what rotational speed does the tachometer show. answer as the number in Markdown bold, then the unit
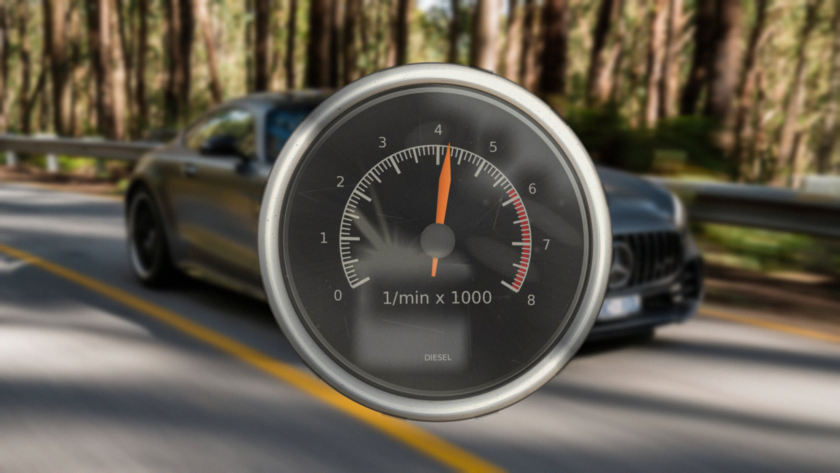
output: **4200** rpm
